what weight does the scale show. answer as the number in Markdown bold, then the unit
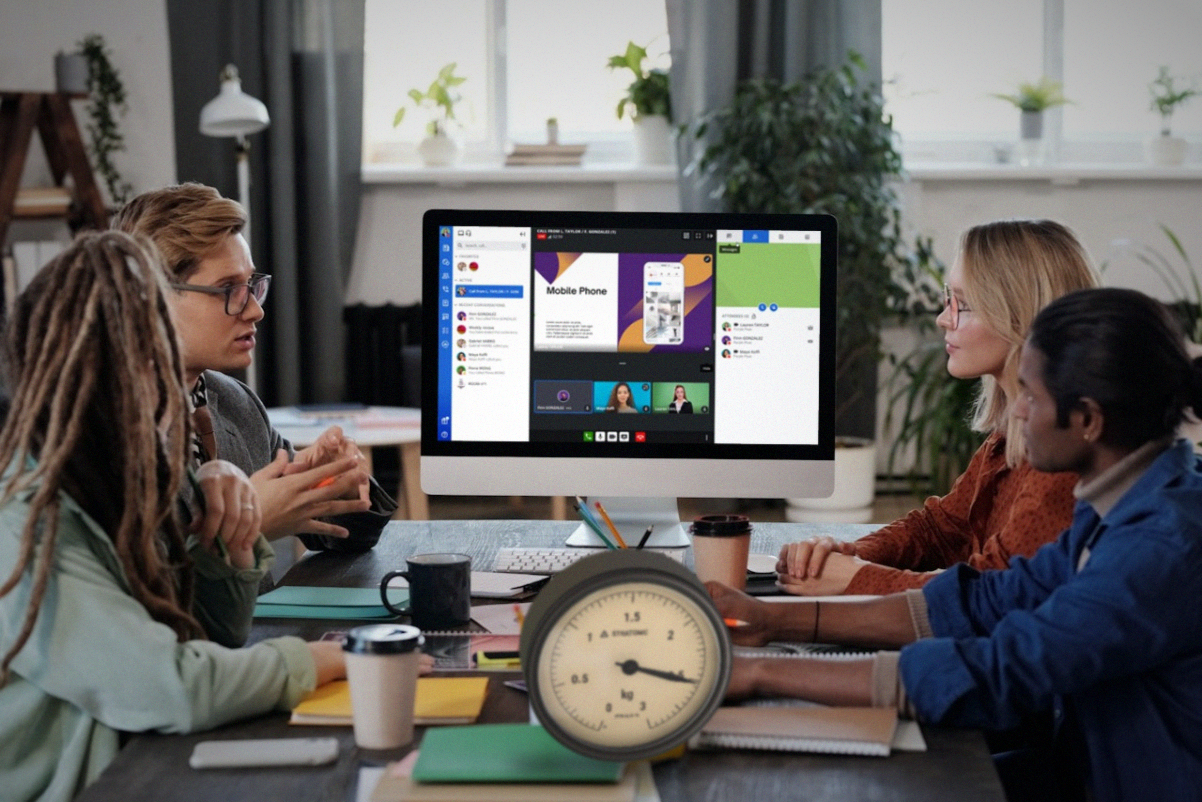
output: **2.5** kg
